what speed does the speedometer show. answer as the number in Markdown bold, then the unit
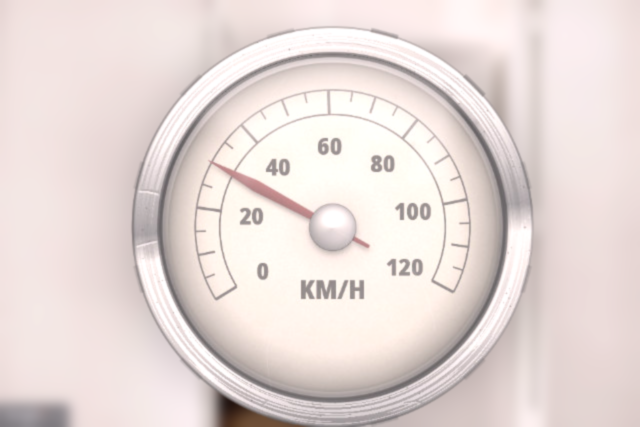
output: **30** km/h
